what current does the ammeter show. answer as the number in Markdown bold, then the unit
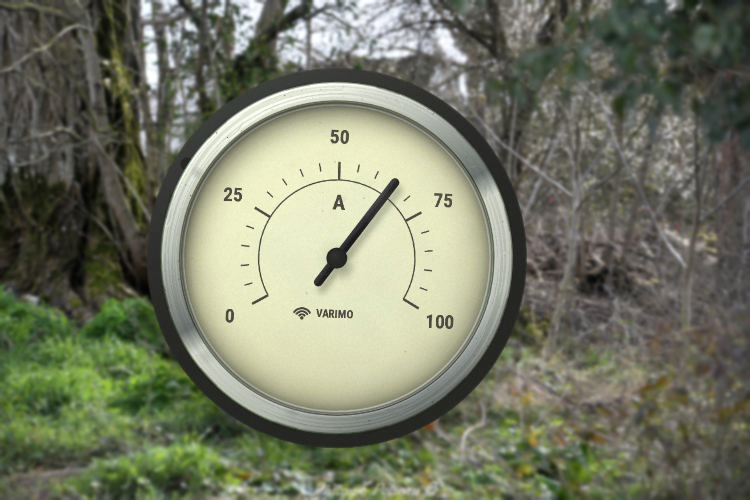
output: **65** A
